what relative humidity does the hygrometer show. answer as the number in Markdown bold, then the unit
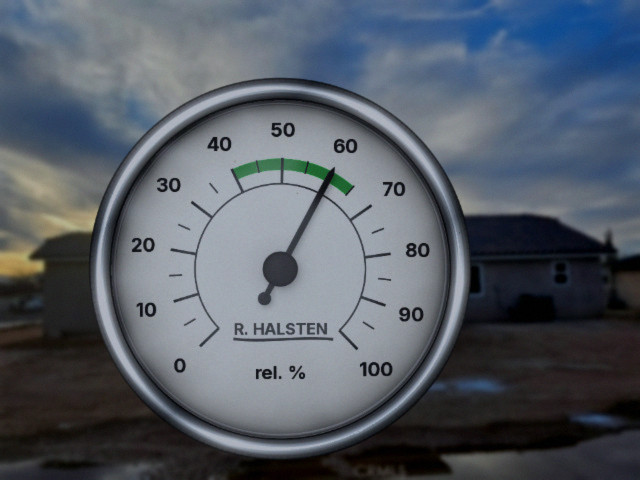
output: **60** %
